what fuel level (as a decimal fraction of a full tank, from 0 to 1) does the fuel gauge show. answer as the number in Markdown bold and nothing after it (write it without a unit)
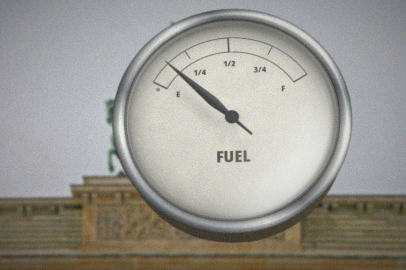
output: **0.125**
